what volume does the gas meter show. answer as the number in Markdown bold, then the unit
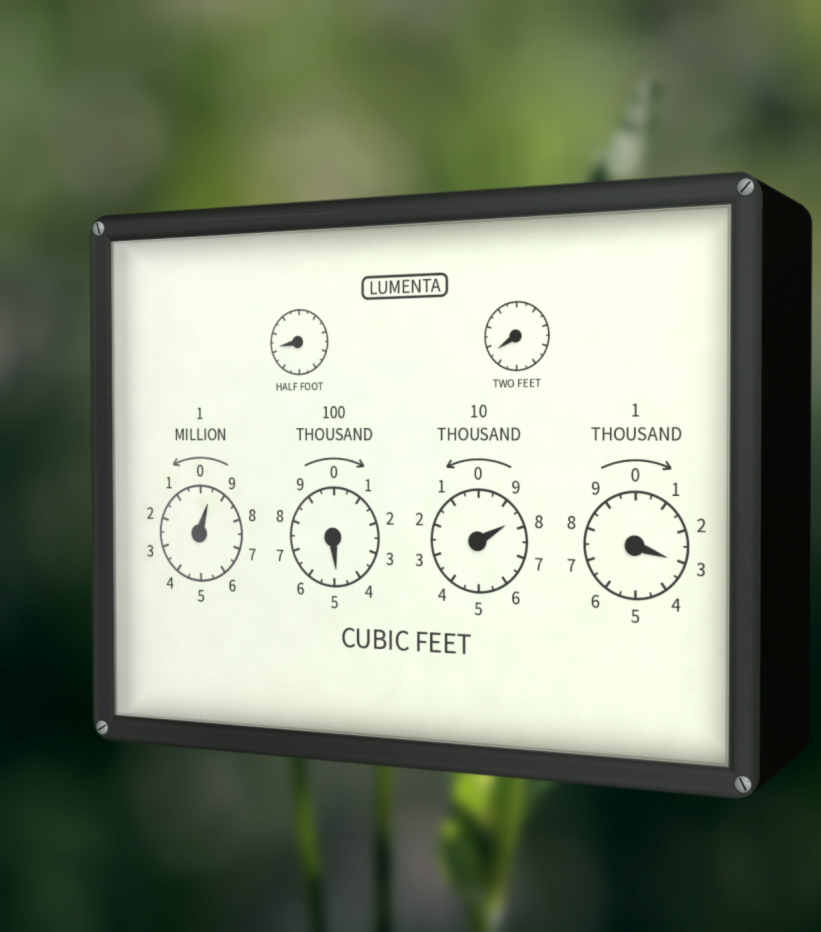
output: **948300** ft³
